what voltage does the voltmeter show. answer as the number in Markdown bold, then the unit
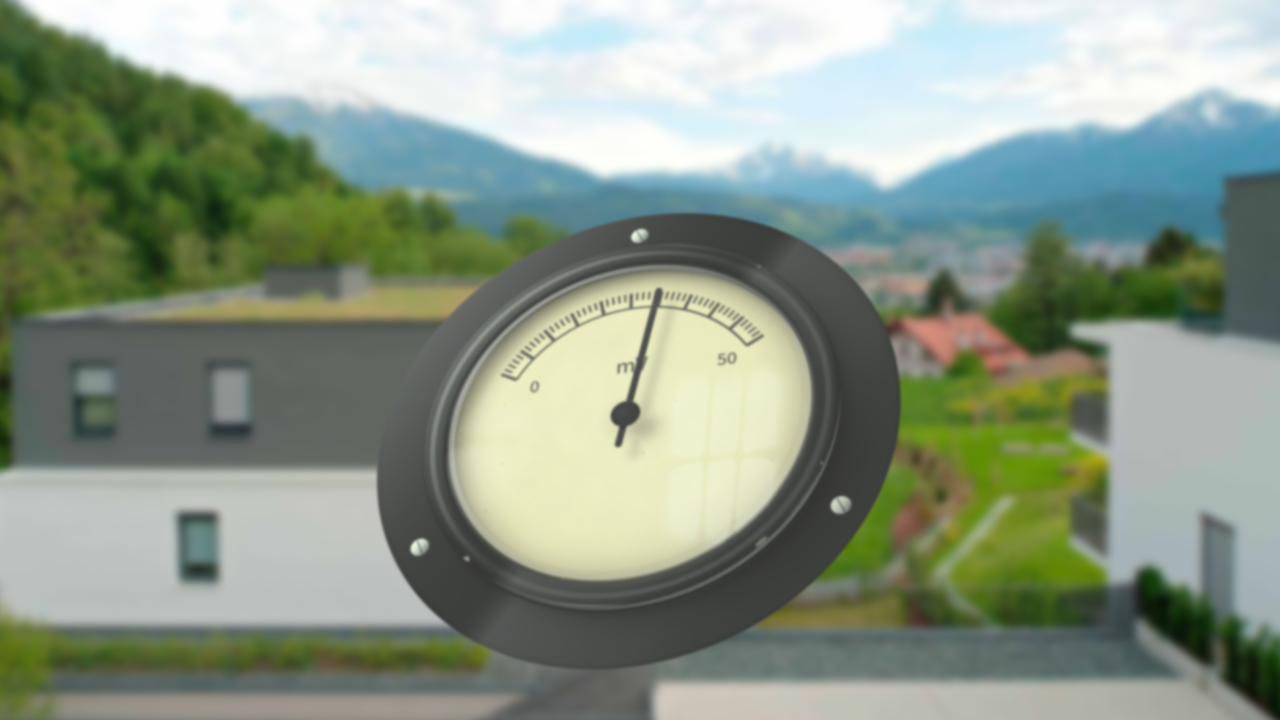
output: **30** mV
